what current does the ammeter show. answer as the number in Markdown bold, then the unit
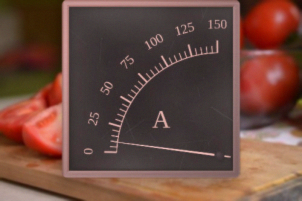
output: **10** A
